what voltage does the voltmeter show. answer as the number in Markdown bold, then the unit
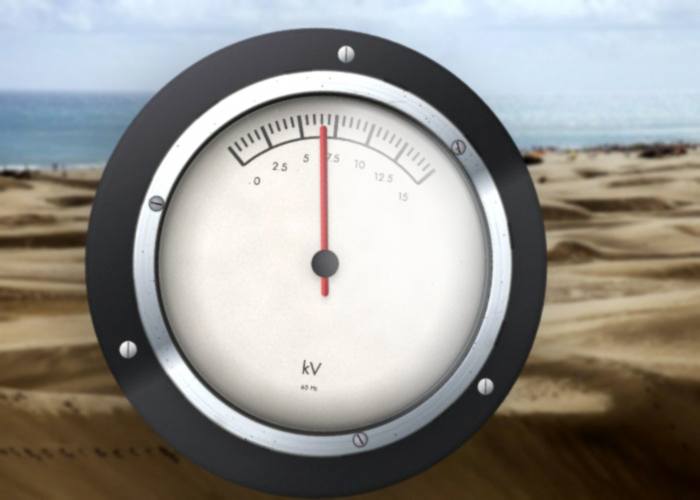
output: **6.5** kV
